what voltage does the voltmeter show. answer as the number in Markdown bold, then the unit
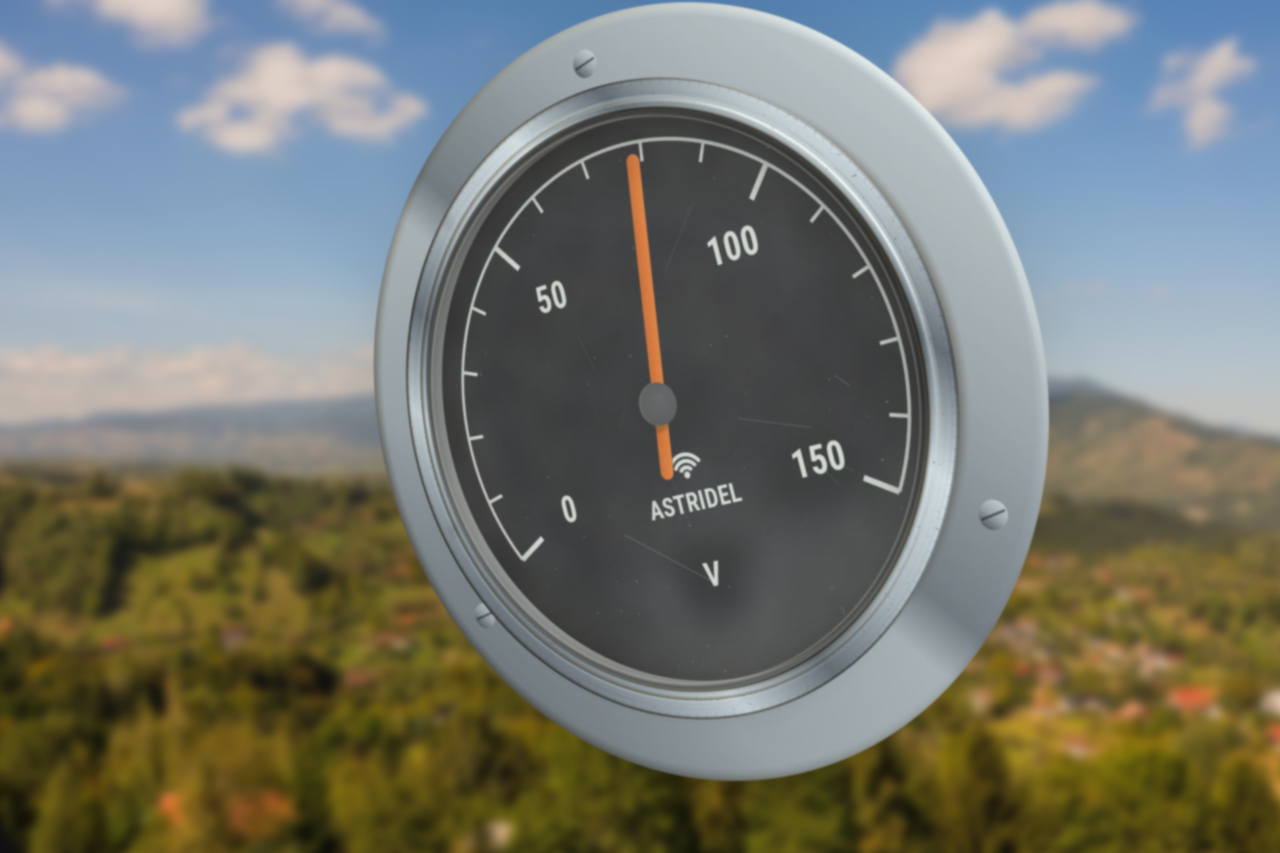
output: **80** V
